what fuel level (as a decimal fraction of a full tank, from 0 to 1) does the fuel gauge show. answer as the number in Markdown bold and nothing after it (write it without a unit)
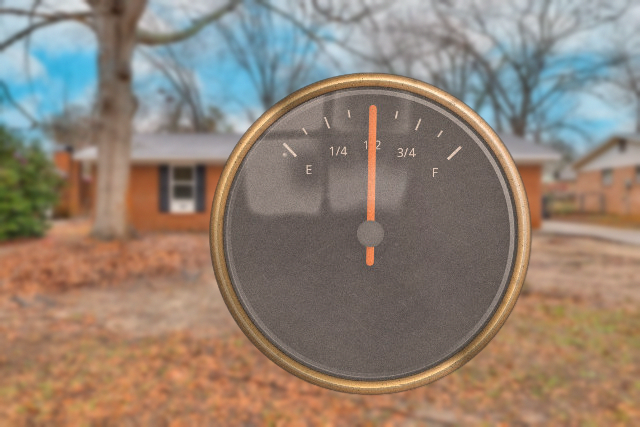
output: **0.5**
